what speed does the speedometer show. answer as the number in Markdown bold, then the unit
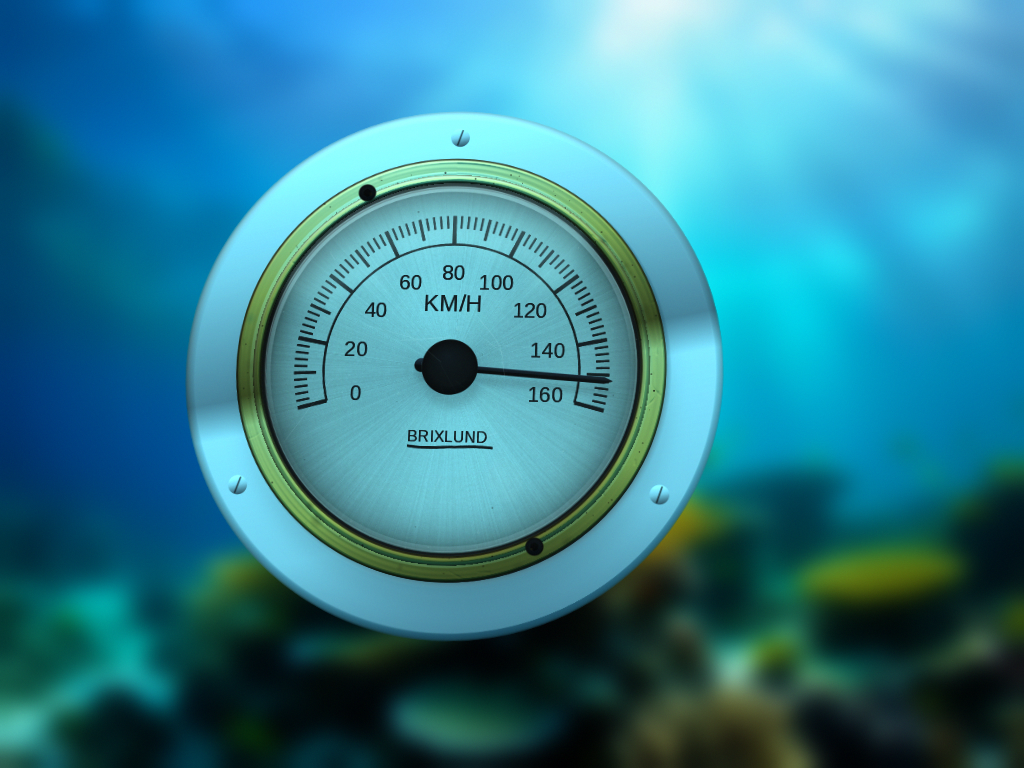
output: **152** km/h
